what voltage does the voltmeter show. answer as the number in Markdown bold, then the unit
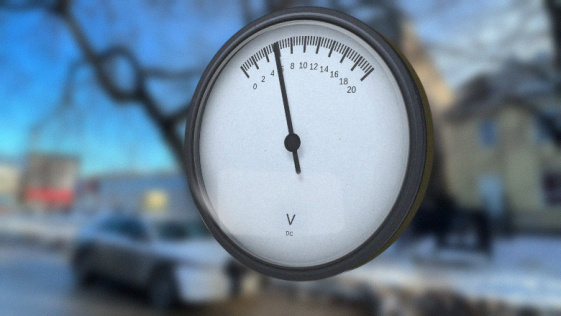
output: **6** V
